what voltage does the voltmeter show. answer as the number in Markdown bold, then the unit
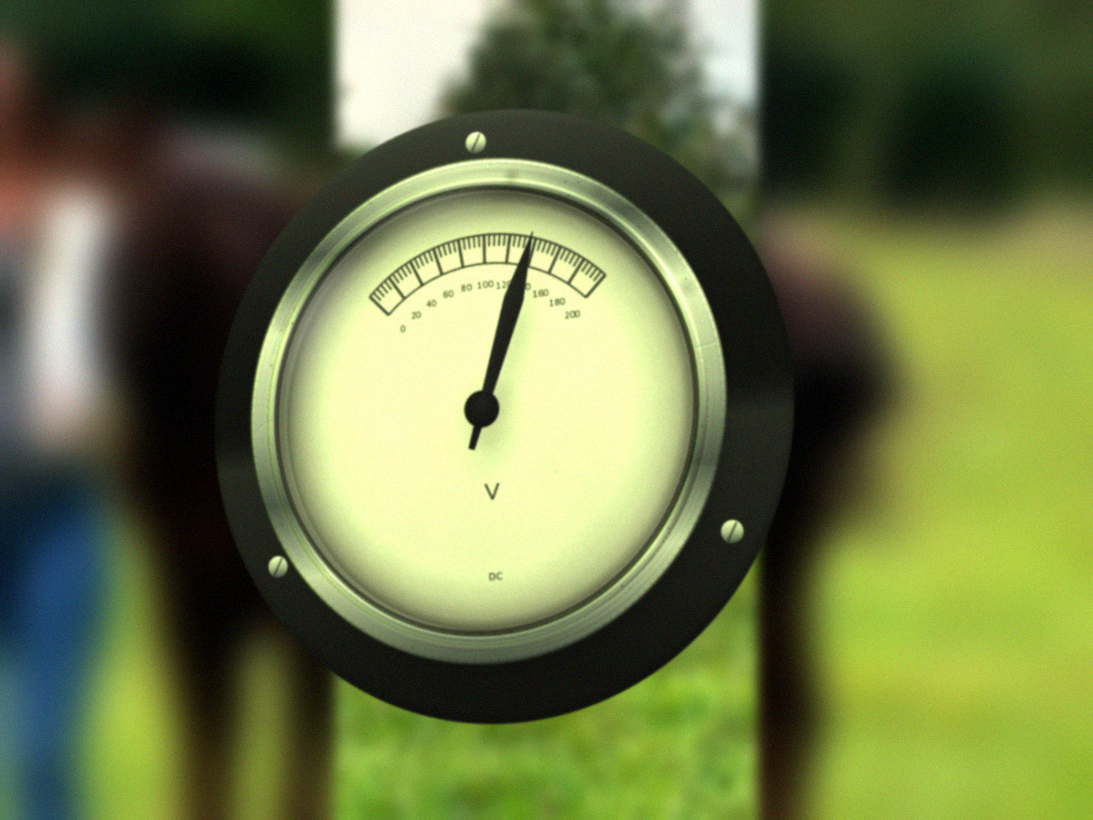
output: **140** V
